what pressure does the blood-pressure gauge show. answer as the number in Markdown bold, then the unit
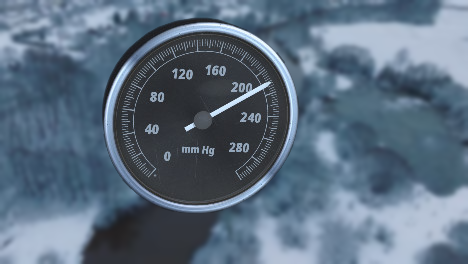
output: **210** mmHg
